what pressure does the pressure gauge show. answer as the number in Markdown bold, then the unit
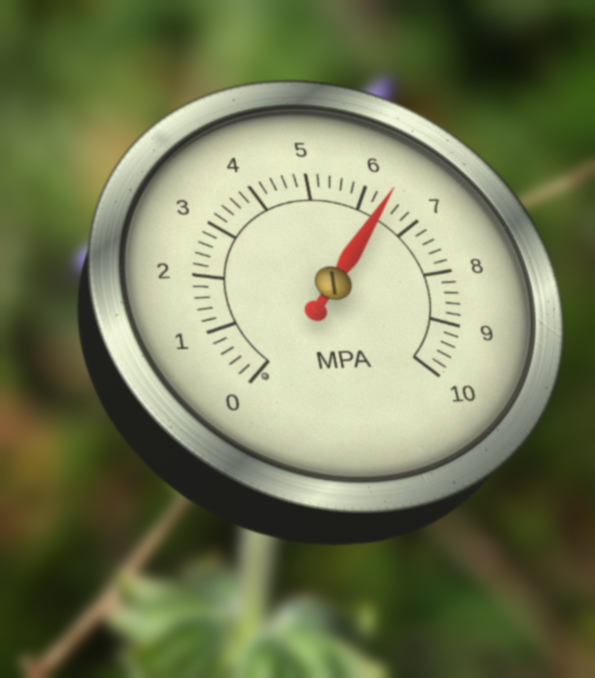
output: **6.4** MPa
